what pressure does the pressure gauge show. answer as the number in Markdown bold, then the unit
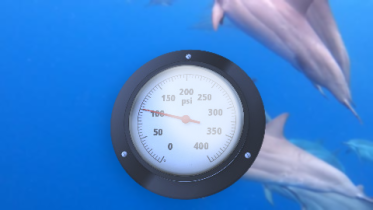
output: **100** psi
